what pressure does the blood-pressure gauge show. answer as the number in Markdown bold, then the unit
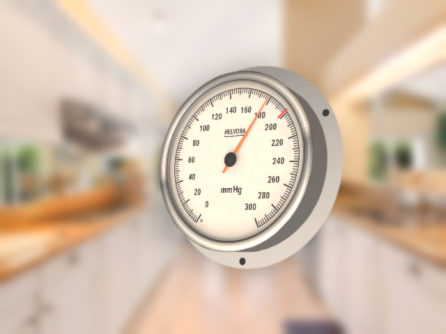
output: **180** mmHg
